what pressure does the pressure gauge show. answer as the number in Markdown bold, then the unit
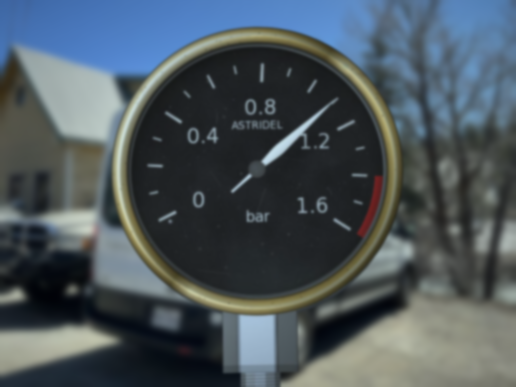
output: **1.1** bar
